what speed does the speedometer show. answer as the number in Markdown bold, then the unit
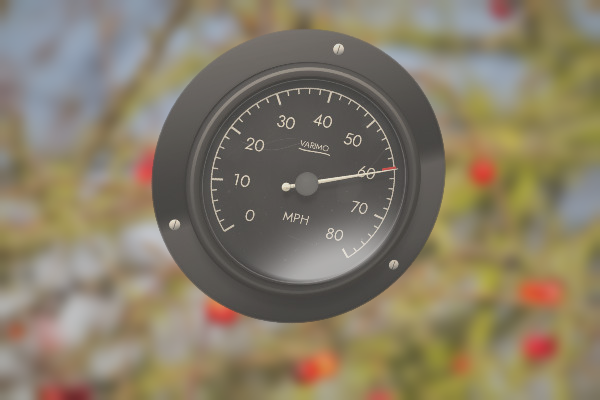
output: **60** mph
